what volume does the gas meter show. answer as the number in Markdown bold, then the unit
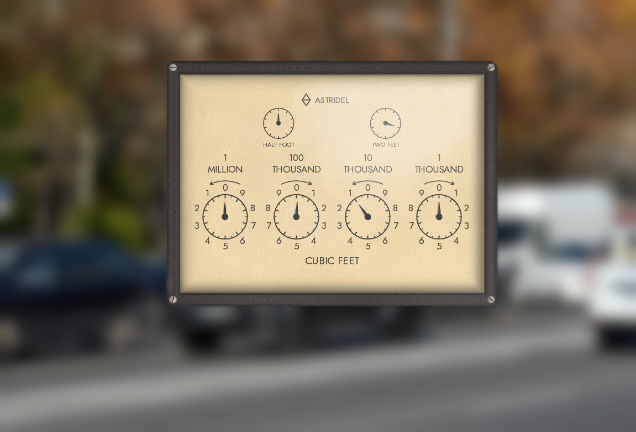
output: **1000** ft³
